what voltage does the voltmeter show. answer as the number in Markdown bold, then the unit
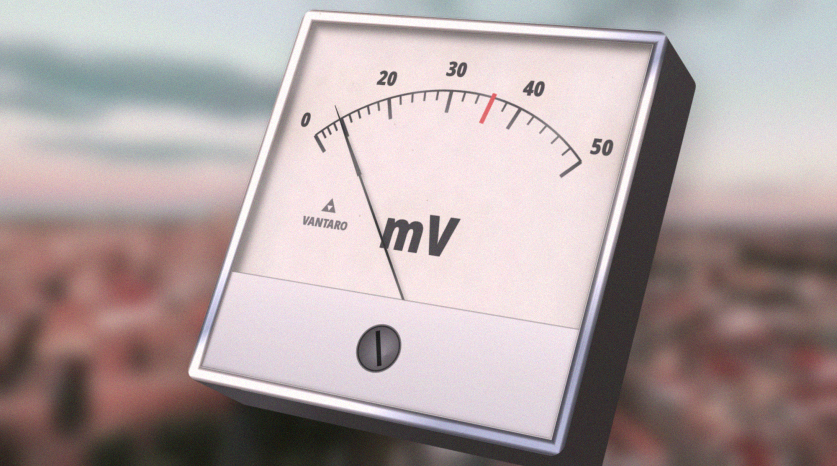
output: **10** mV
